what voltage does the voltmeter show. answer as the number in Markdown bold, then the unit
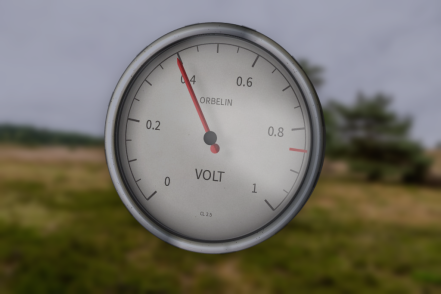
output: **0.4** V
